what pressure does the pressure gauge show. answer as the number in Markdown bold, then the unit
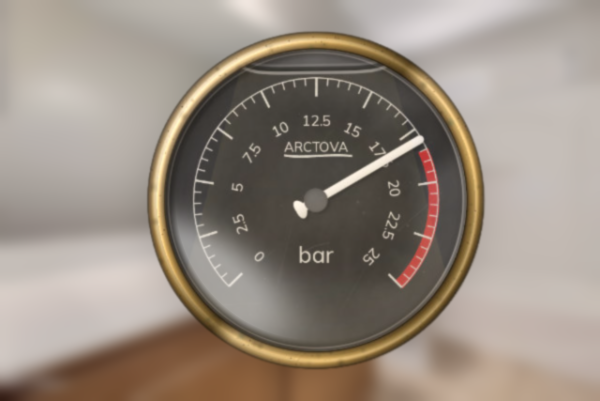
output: **18** bar
